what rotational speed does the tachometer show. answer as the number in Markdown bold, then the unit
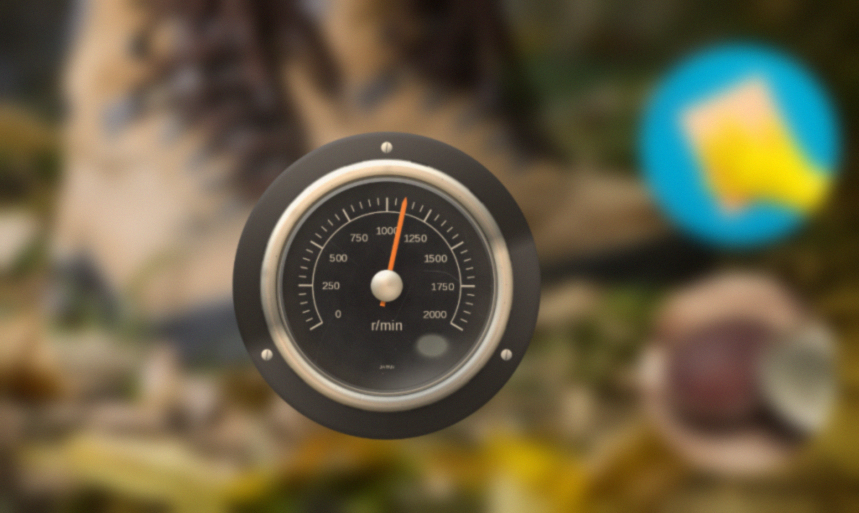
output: **1100** rpm
